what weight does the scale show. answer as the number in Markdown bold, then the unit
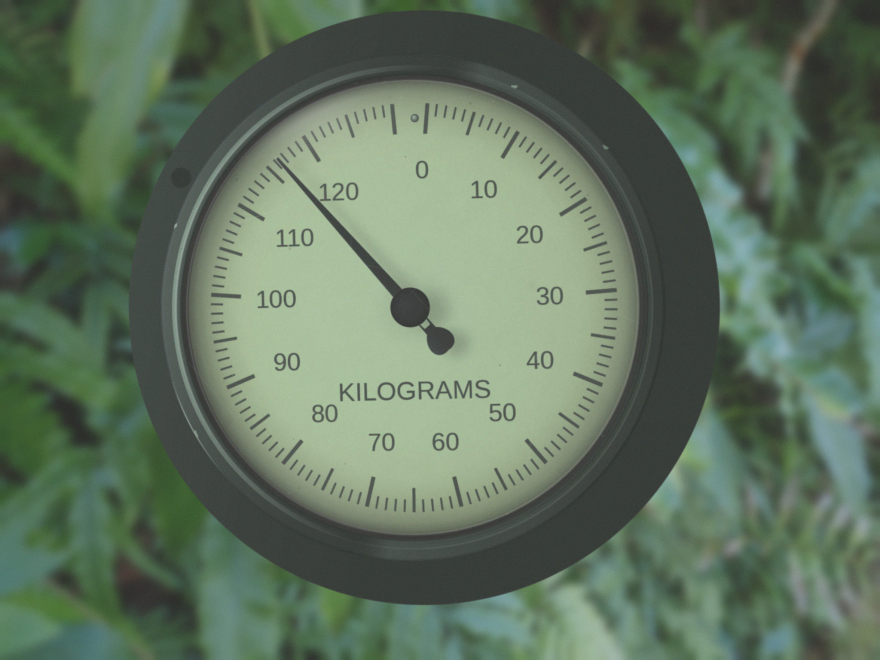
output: **116.5** kg
